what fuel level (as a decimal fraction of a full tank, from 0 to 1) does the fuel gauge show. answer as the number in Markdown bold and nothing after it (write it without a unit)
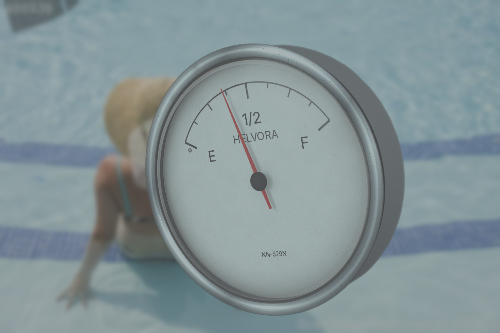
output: **0.375**
